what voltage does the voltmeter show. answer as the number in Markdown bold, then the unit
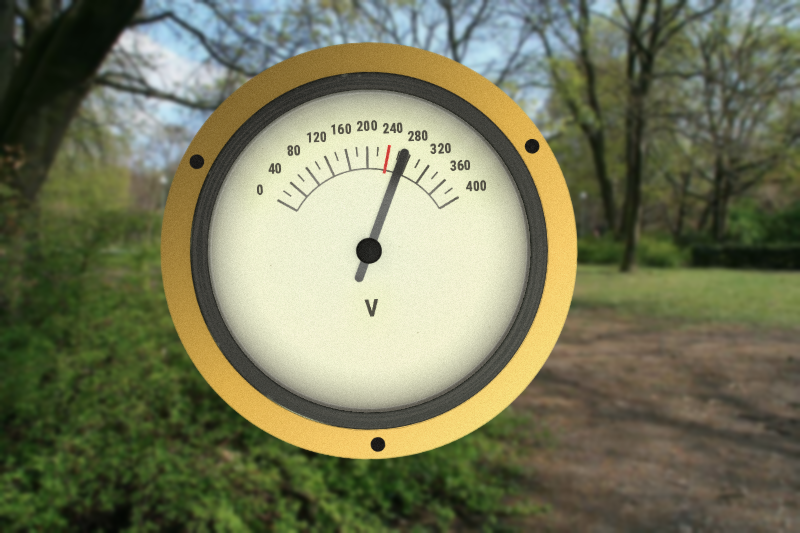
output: **270** V
